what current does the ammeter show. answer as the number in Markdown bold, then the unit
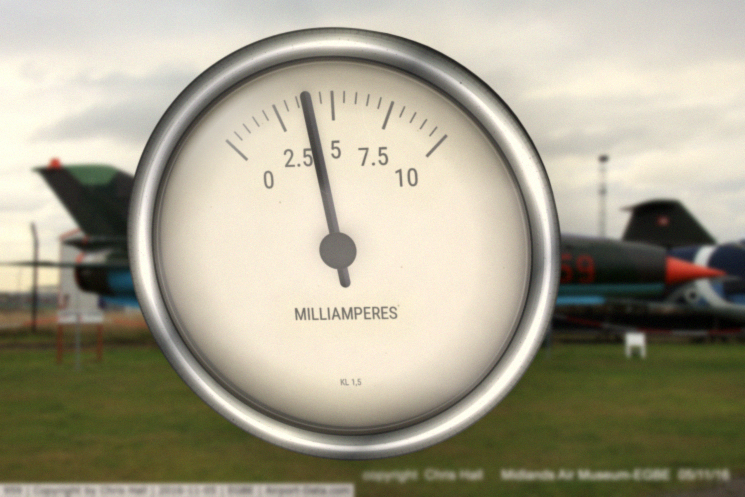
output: **4** mA
